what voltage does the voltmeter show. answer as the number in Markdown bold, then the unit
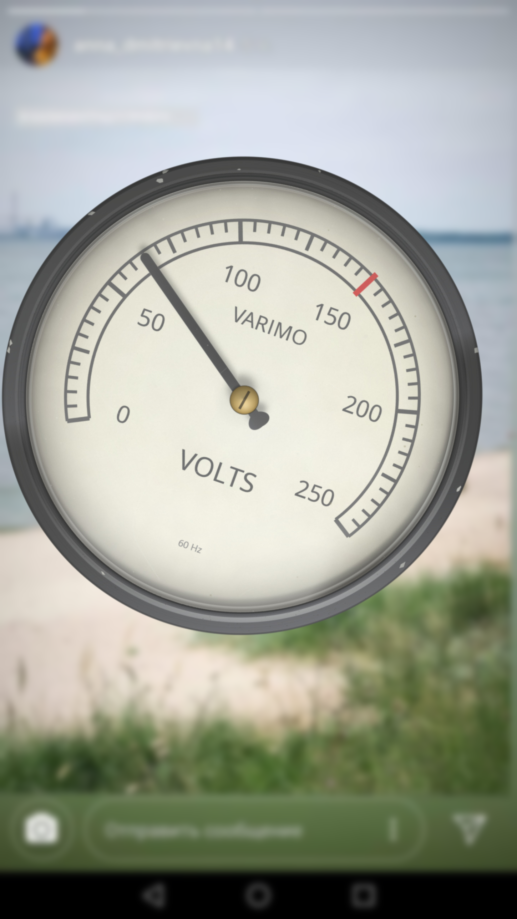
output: **65** V
